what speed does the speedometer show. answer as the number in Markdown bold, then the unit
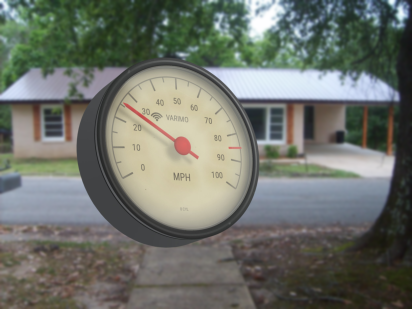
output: **25** mph
